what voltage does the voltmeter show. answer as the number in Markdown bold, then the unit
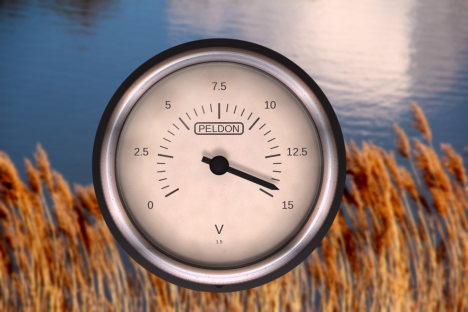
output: **14.5** V
